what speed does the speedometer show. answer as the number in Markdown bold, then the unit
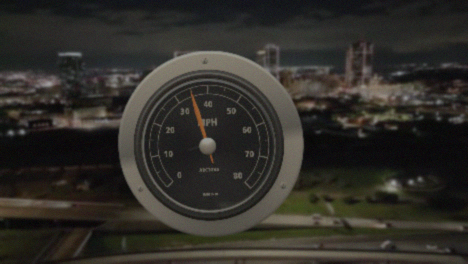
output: **35** mph
